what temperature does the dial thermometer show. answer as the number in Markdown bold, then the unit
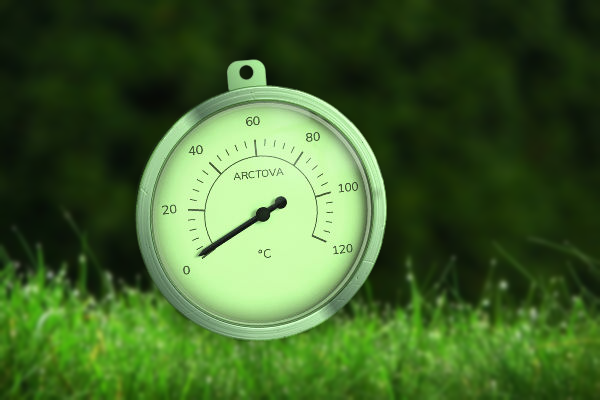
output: **2** °C
